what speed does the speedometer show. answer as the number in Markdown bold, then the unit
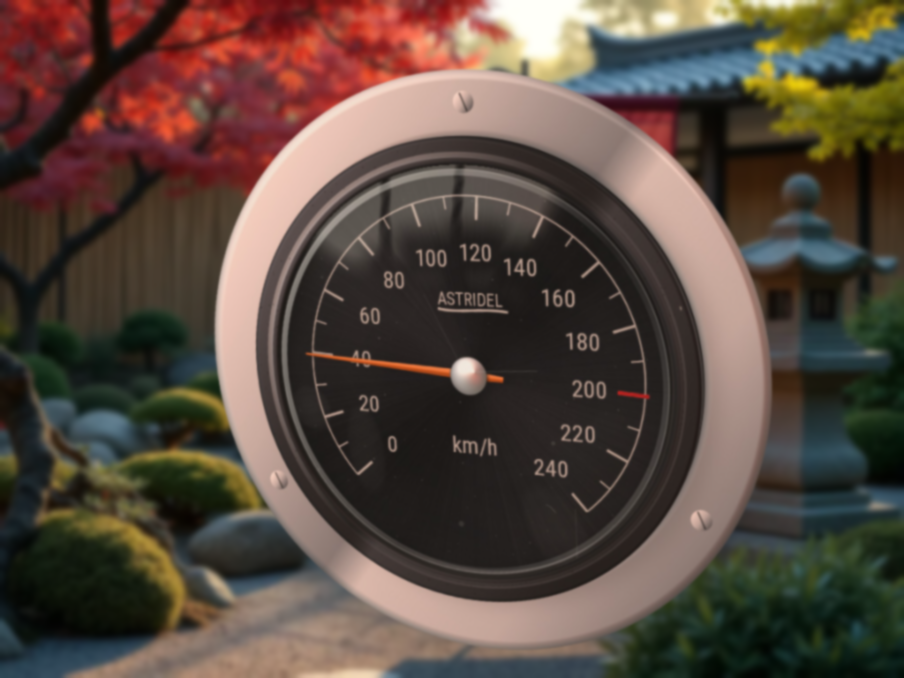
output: **40** km/h
